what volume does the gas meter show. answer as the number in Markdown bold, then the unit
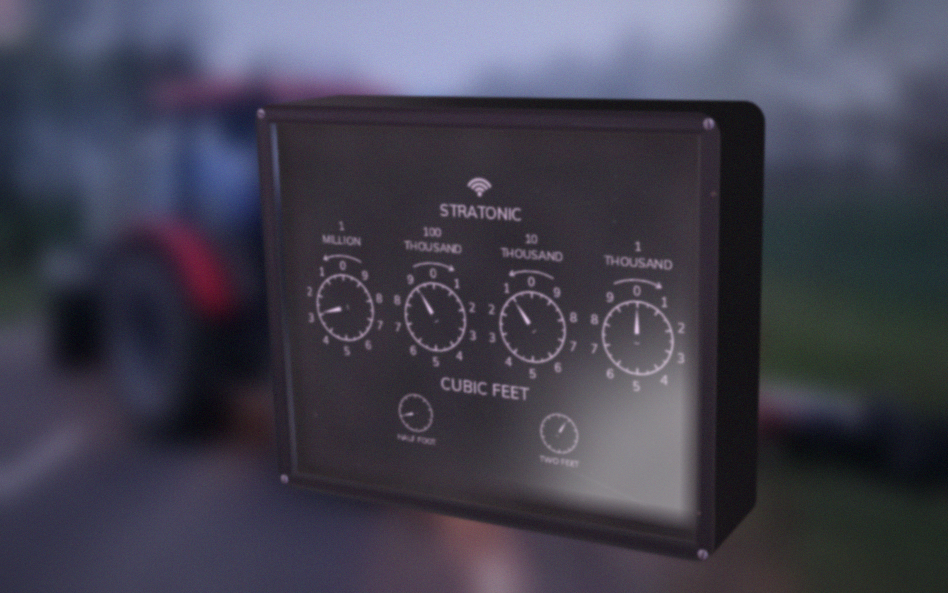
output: **291000** ft³
